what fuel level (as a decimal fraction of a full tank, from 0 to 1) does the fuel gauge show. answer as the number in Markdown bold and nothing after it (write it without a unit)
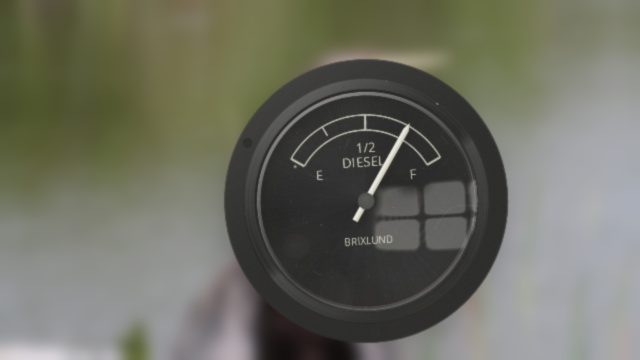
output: **0.75**
